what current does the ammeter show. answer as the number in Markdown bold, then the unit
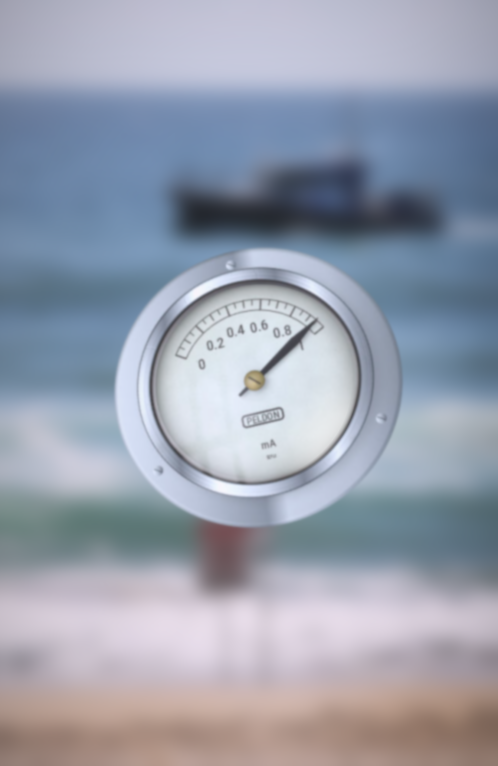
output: **0.95** mA
